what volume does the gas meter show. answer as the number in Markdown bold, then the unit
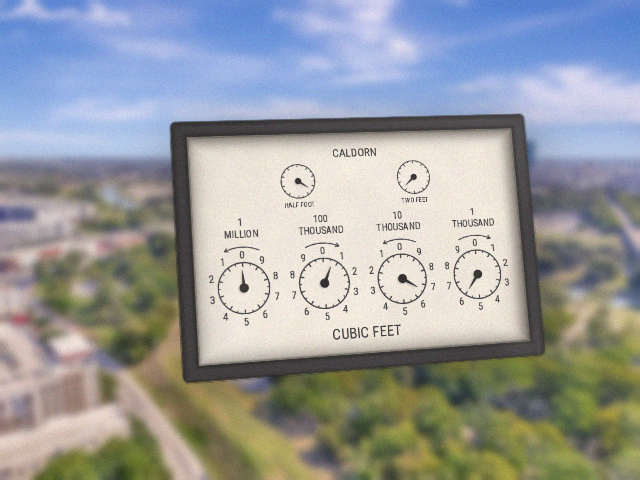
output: **6600** ft³
